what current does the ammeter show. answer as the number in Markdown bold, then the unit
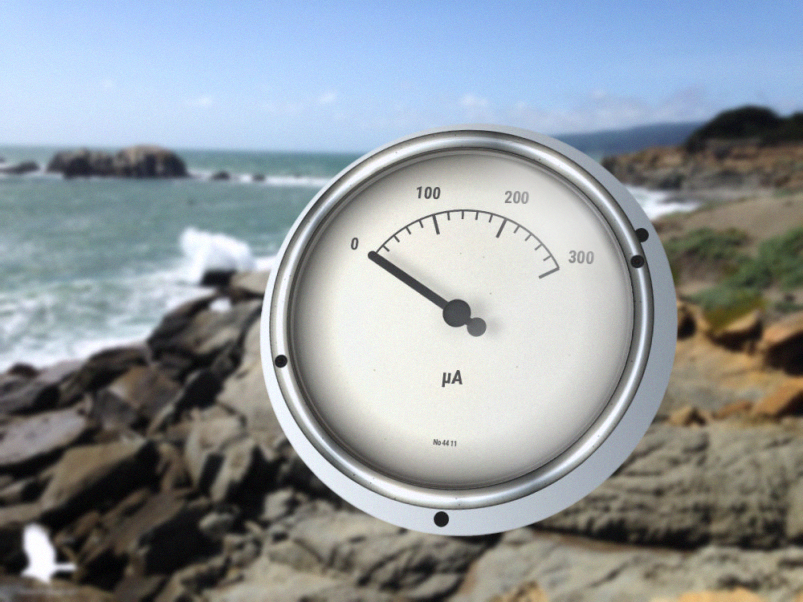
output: **0** µA
